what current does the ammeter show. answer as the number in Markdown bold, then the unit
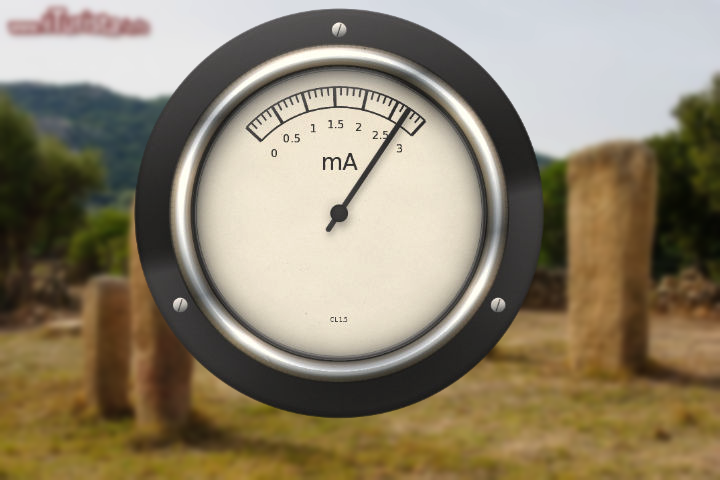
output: **2.7** mA
